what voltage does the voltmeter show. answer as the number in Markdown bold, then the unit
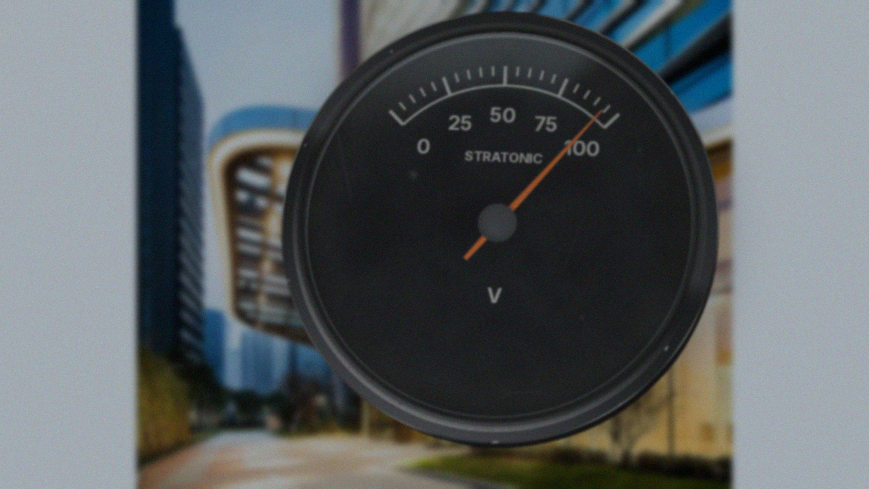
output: **95** V
